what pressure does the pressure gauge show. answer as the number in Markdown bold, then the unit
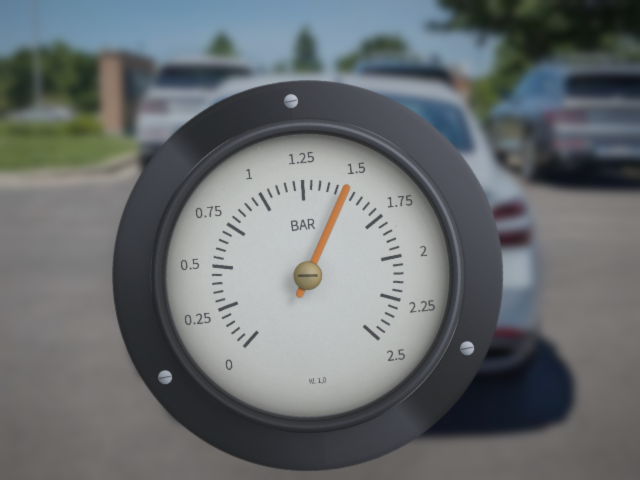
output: **1.5** bar
